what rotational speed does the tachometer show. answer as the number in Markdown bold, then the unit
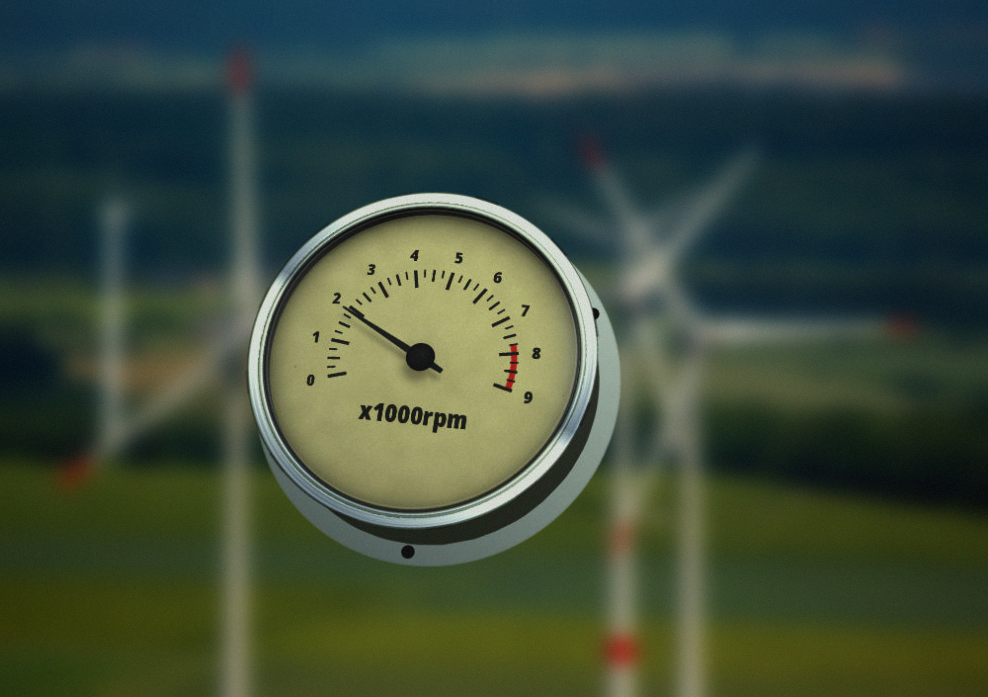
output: **1875** rpm
